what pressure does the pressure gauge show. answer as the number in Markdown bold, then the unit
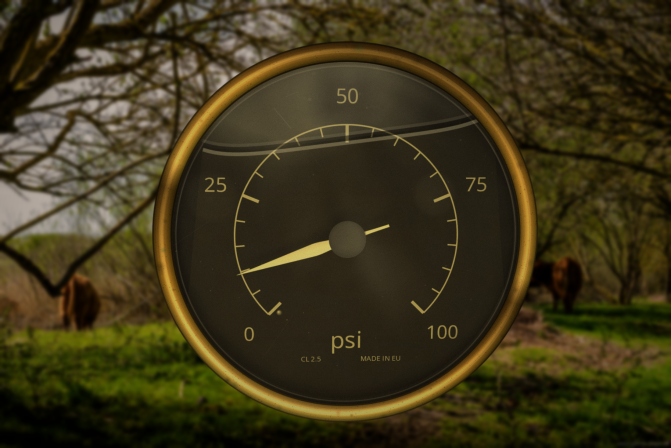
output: **10** psi
